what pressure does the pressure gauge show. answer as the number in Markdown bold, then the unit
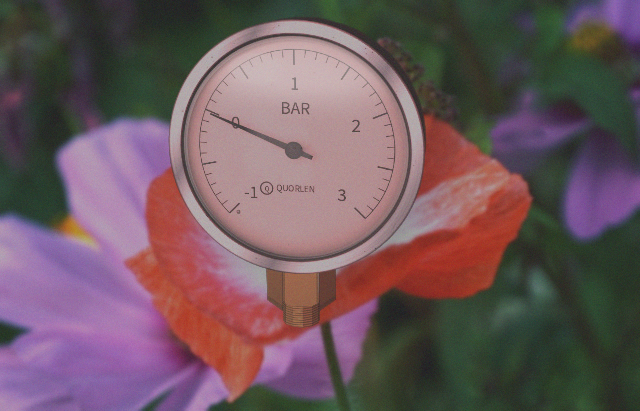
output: **0** bar
